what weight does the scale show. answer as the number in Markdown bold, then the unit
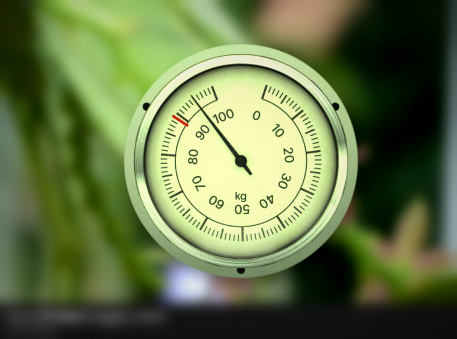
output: **95** kg
